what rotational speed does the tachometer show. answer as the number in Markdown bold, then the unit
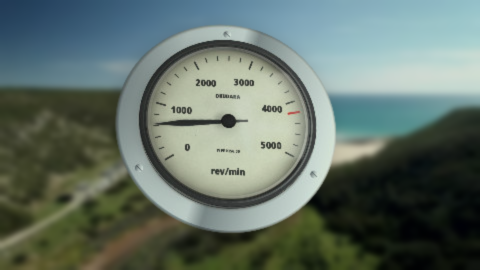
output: **600** rpm
